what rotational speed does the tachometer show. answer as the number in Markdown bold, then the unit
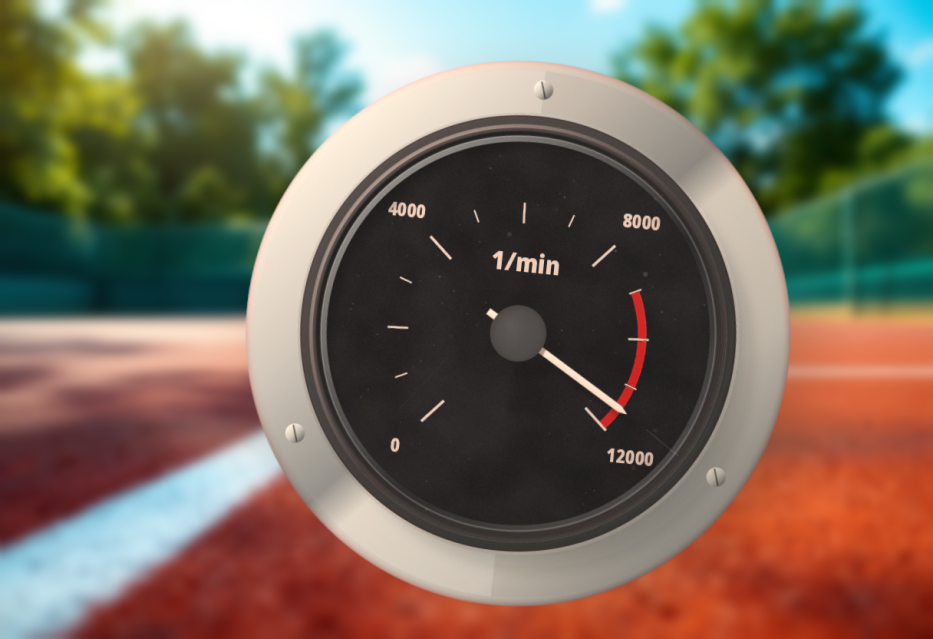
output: **11500** rpm
